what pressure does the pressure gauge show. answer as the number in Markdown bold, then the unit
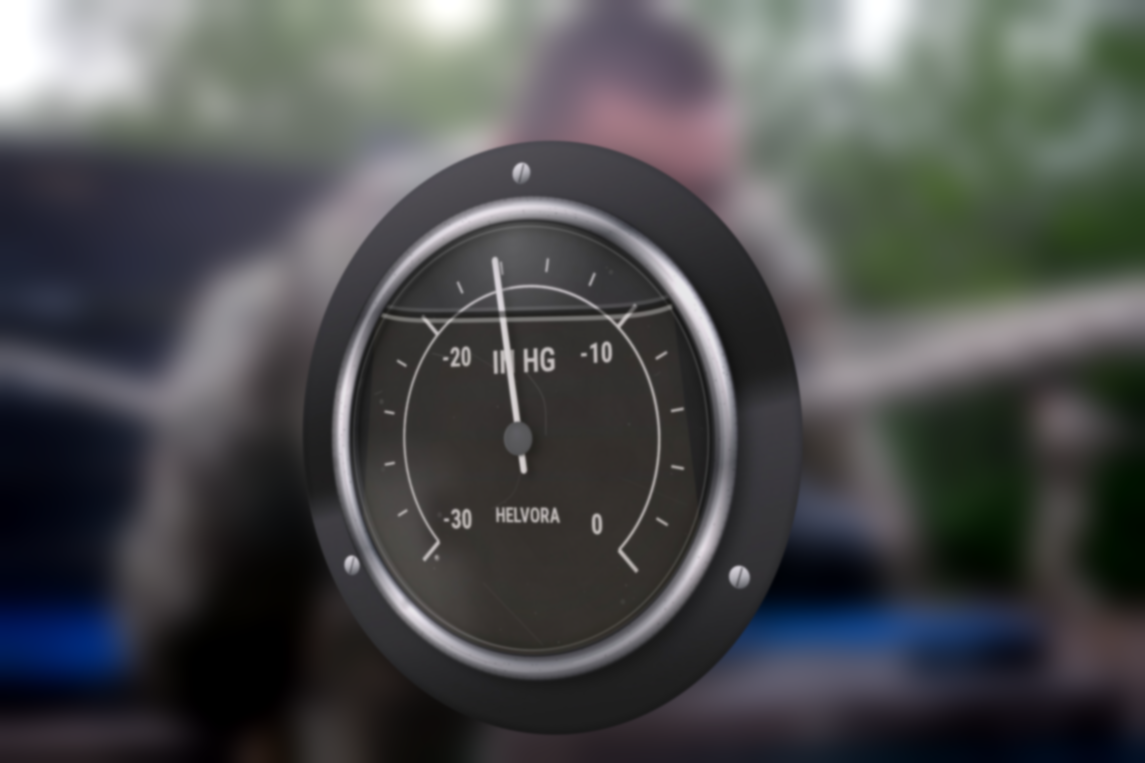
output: **-16** inHg
